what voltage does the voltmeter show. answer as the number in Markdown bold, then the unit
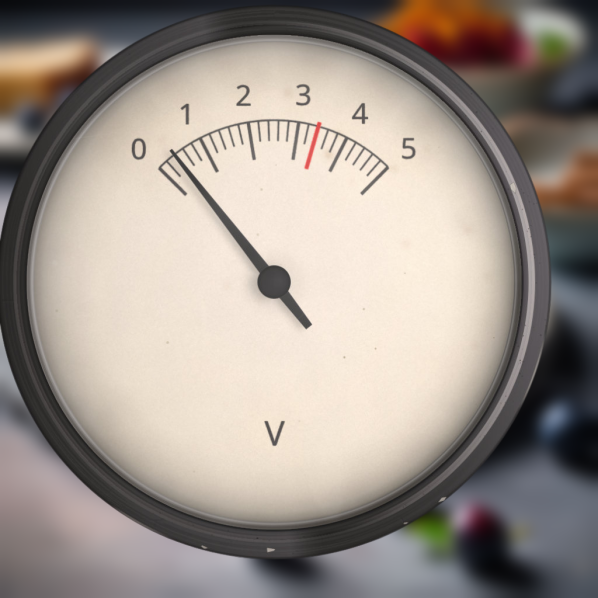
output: **0.4** V
